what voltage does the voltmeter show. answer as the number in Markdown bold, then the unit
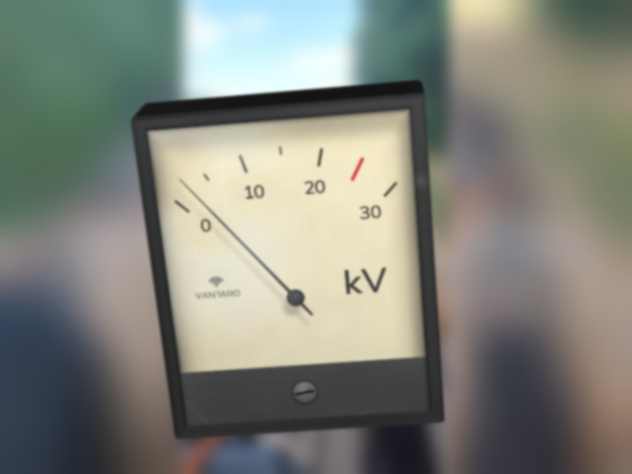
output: **2.5** kV
